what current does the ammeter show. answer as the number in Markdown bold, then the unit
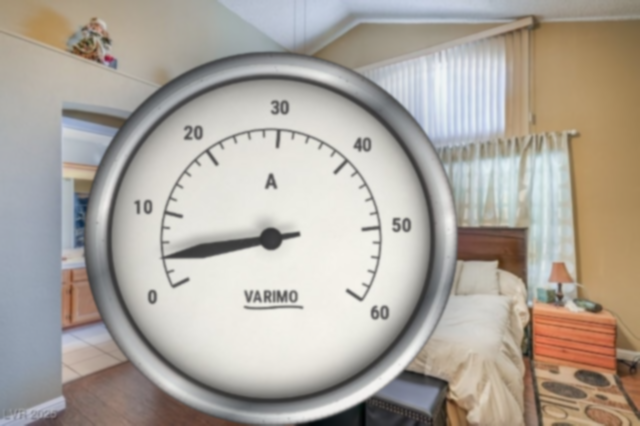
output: **4** A
